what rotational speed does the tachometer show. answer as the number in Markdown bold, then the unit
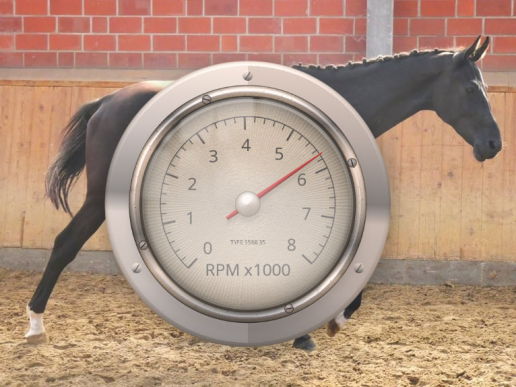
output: **5700** rpm
